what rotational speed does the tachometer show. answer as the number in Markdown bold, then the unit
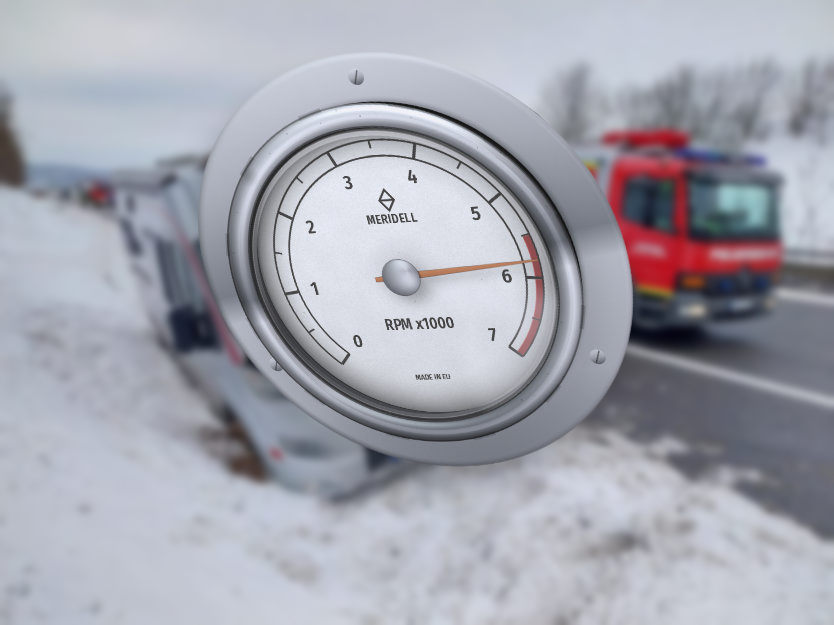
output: **5750** rpm
